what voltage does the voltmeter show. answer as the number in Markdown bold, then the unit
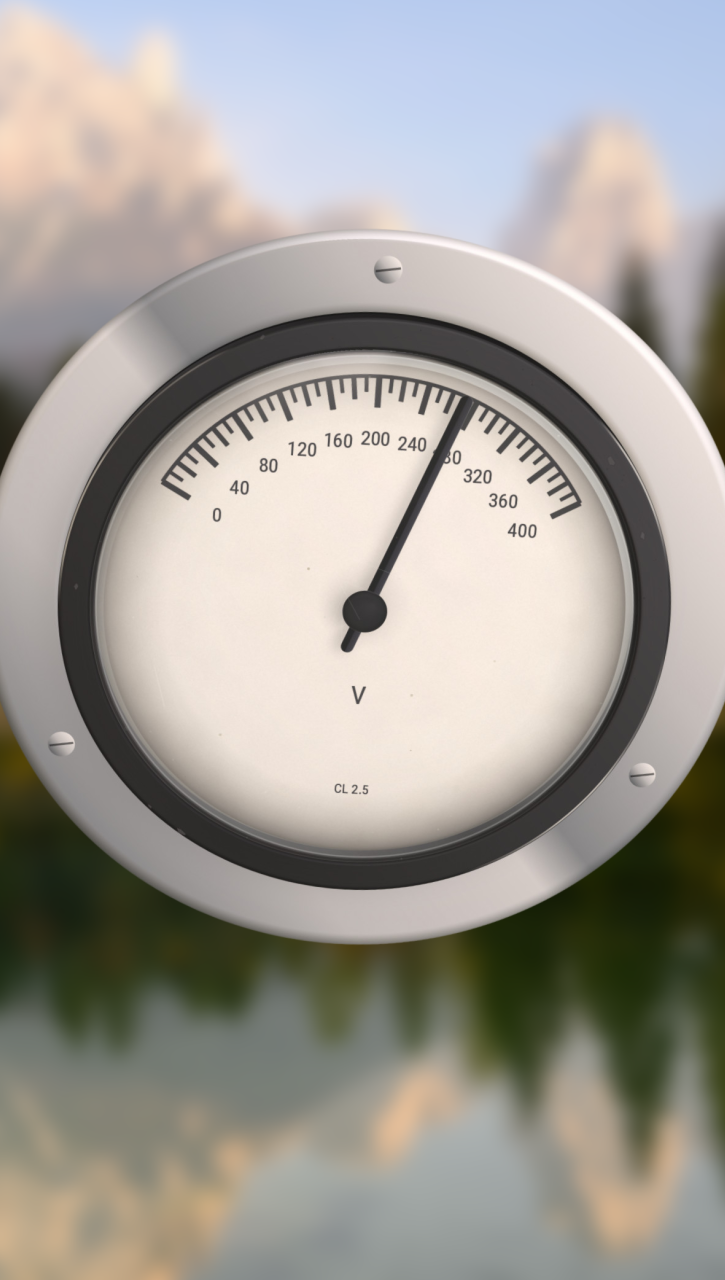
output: **270** V
